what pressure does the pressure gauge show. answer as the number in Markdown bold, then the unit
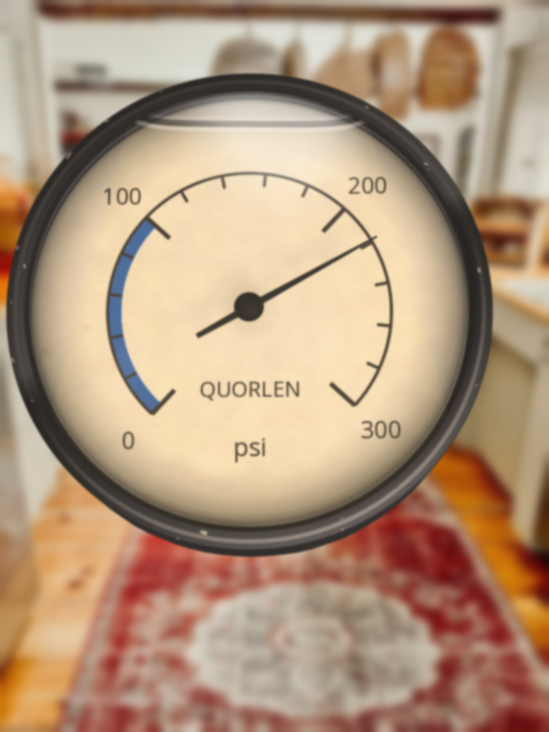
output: **220** psi
